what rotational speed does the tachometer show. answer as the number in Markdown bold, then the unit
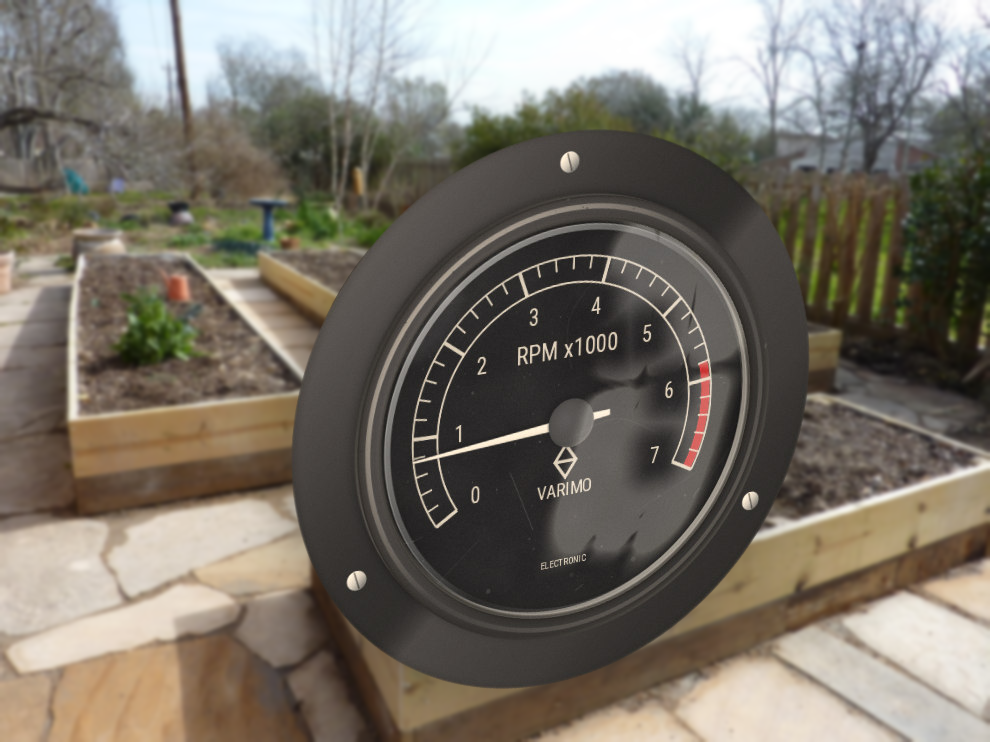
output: **800** rpm
